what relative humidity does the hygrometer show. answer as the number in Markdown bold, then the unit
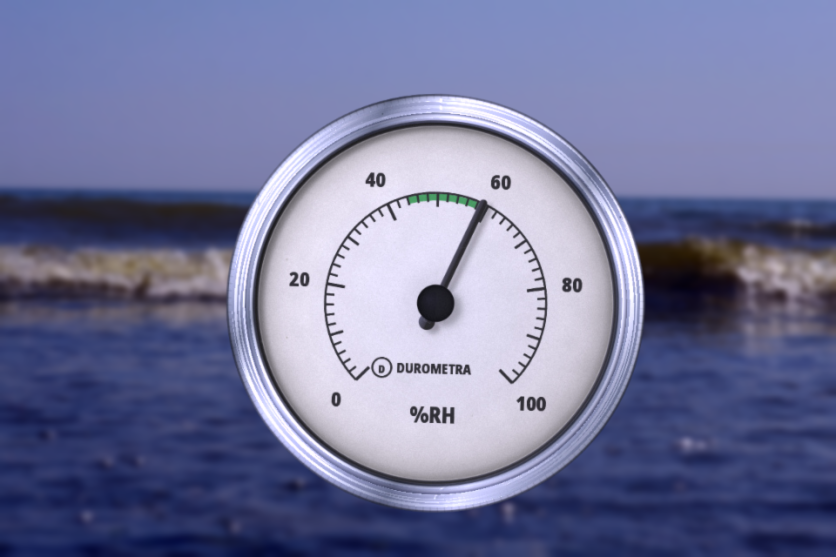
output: **59** %
